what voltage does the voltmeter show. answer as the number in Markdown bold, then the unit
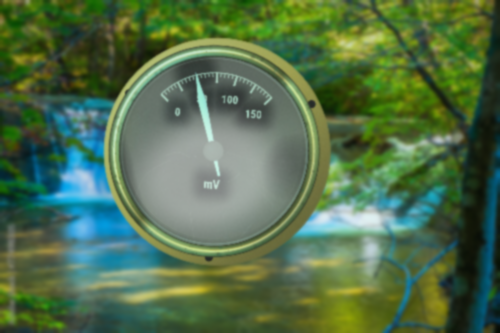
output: **50** mV
